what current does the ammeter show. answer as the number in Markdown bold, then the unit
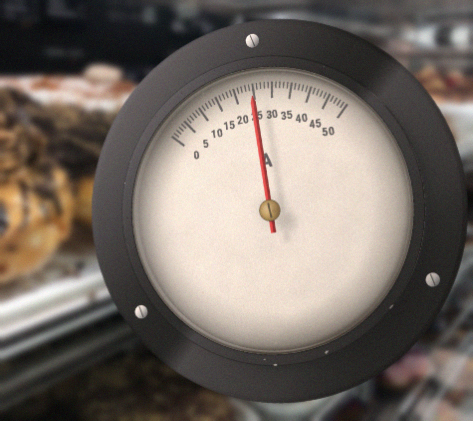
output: **25** A
